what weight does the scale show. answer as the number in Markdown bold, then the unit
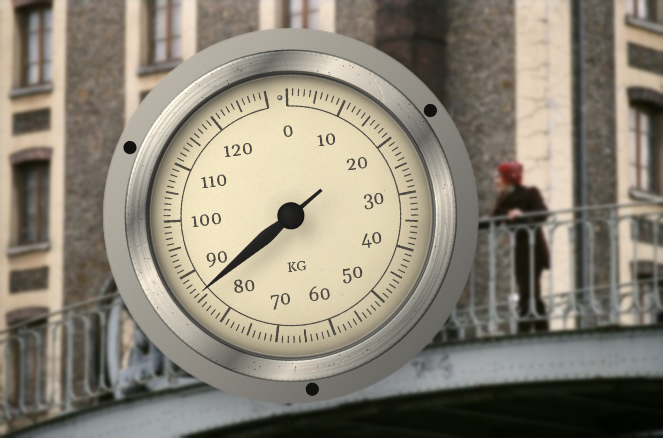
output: **86** kg
